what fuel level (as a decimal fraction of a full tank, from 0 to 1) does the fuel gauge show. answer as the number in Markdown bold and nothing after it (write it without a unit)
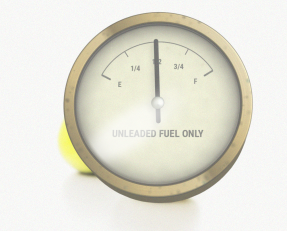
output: **0.5**
